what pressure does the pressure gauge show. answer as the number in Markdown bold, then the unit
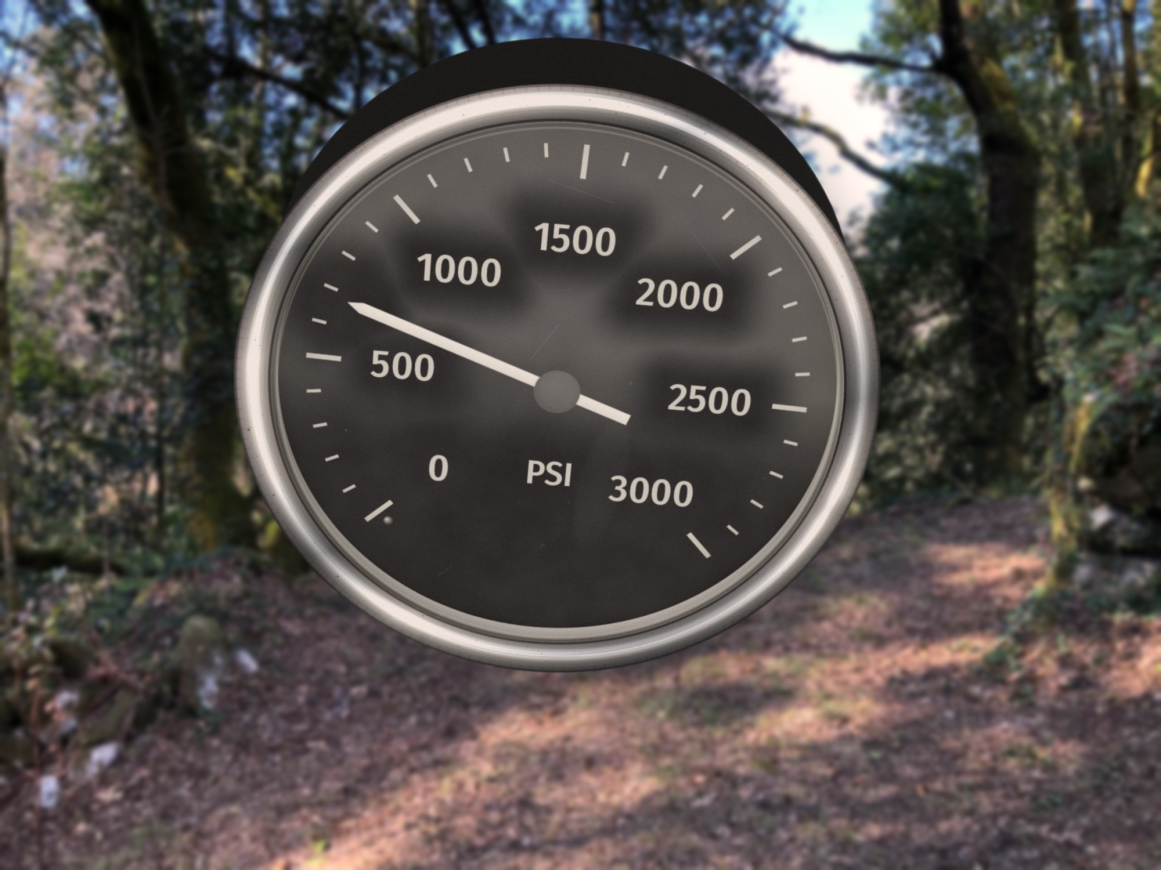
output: **700** psi
